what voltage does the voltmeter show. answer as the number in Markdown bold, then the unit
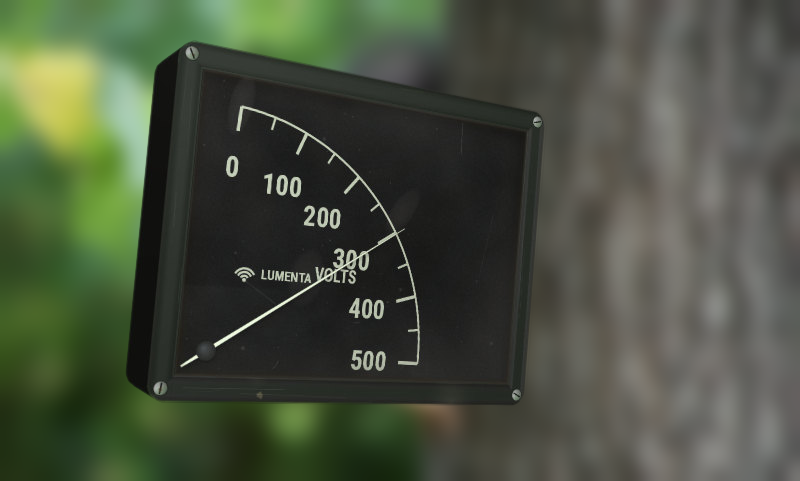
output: **300** V
